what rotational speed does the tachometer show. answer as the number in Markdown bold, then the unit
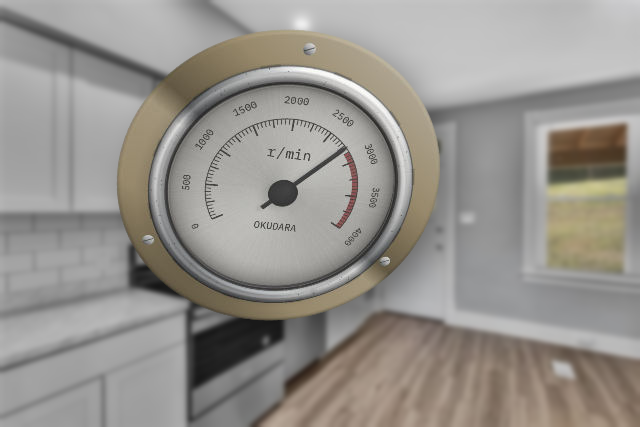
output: **2750** rpm
